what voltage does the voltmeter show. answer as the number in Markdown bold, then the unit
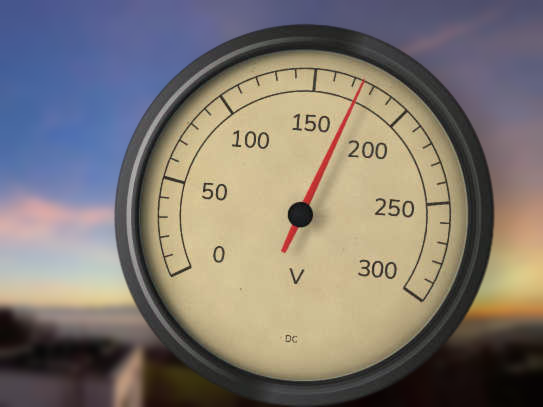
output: **175** V
